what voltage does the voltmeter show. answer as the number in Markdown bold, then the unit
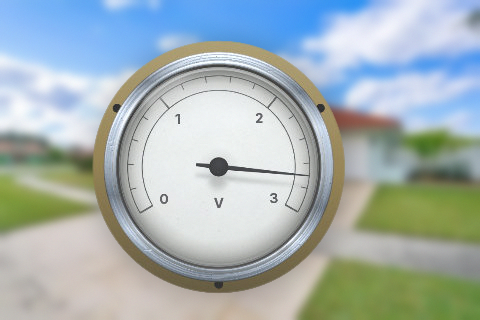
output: **2.7** V
